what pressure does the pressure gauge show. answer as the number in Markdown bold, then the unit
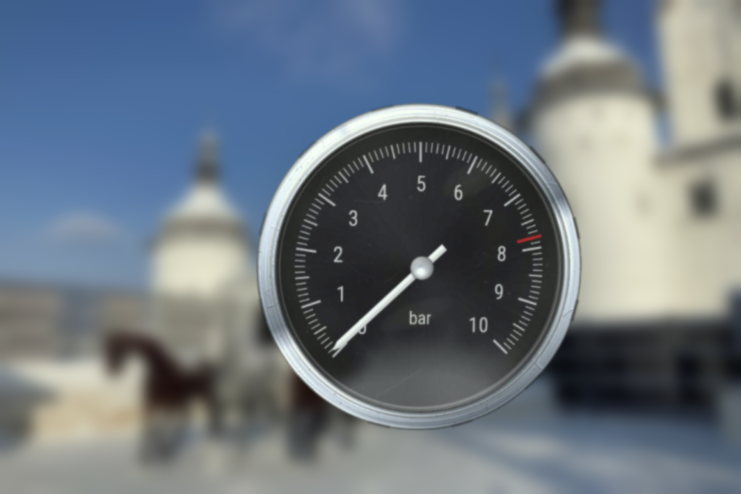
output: **0.1** bar
